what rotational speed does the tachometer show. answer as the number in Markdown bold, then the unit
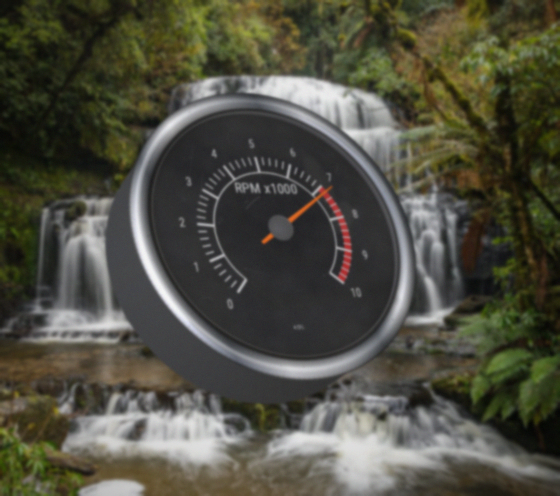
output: **7200** rpm
